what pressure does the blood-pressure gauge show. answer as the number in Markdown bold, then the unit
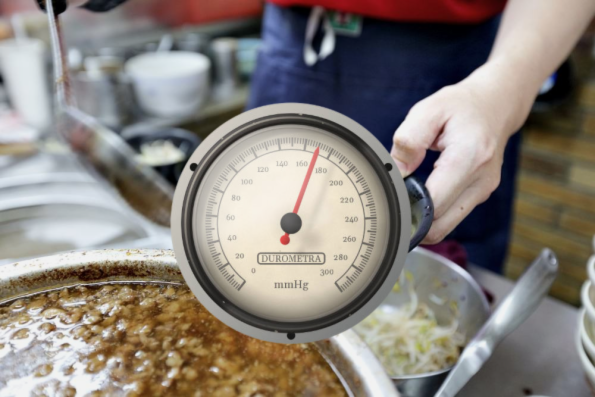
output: **170** mmHg
